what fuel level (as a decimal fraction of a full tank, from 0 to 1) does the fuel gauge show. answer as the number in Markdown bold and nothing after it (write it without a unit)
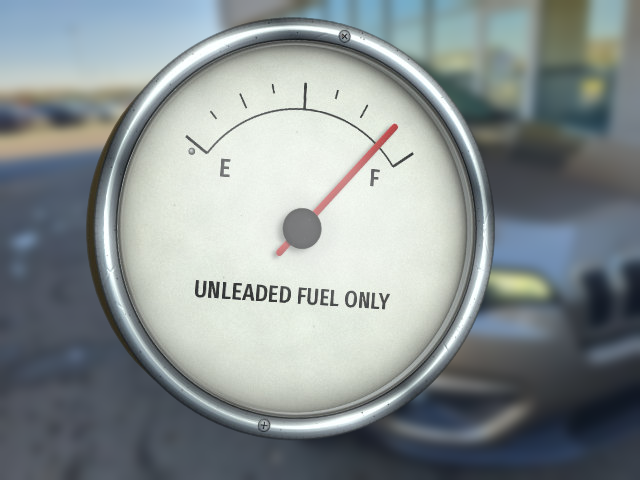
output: **0.875**
